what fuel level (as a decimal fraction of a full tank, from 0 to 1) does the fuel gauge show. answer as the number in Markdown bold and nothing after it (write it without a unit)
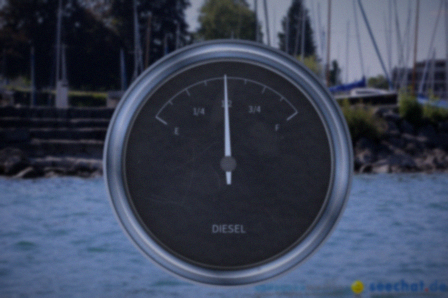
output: **0.5**
